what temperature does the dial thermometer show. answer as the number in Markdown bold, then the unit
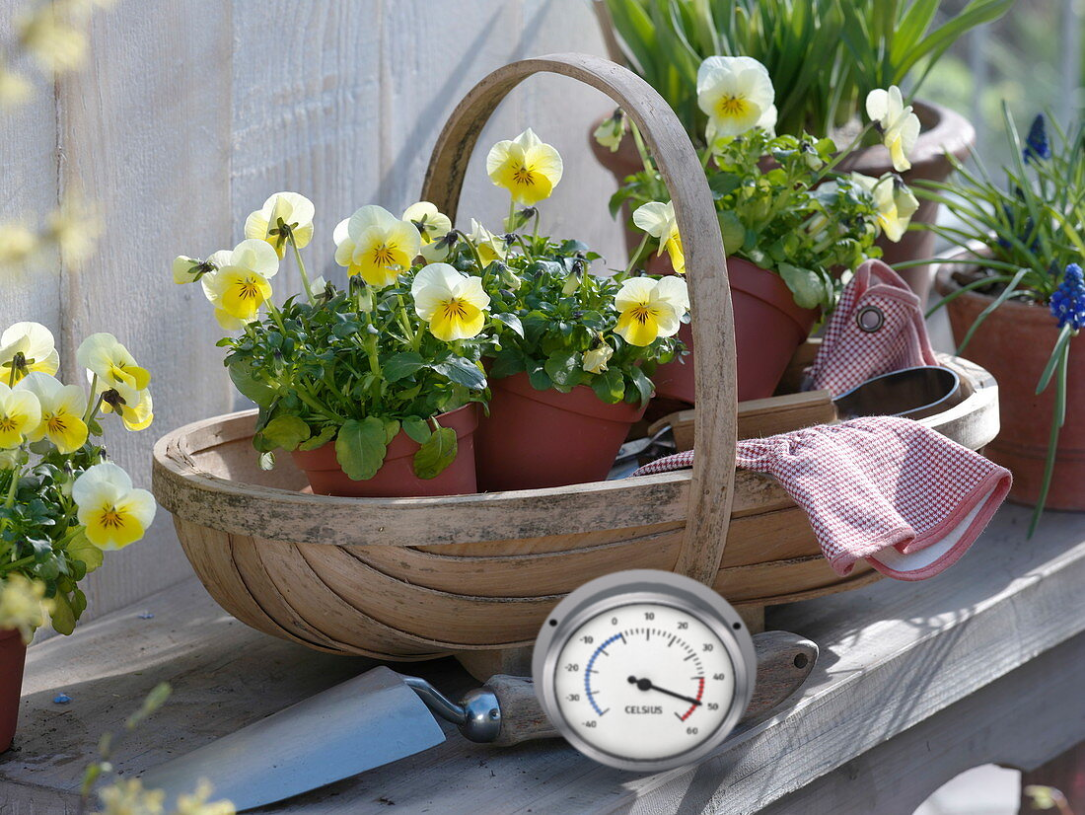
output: **50** °C
